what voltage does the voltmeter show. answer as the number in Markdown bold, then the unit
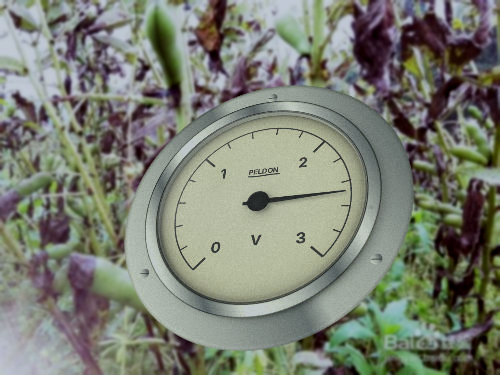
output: **2.5** V
